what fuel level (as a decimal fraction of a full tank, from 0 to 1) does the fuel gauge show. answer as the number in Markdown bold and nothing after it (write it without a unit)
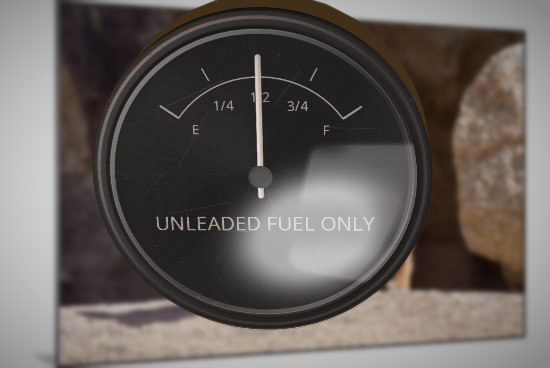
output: **0.5**
